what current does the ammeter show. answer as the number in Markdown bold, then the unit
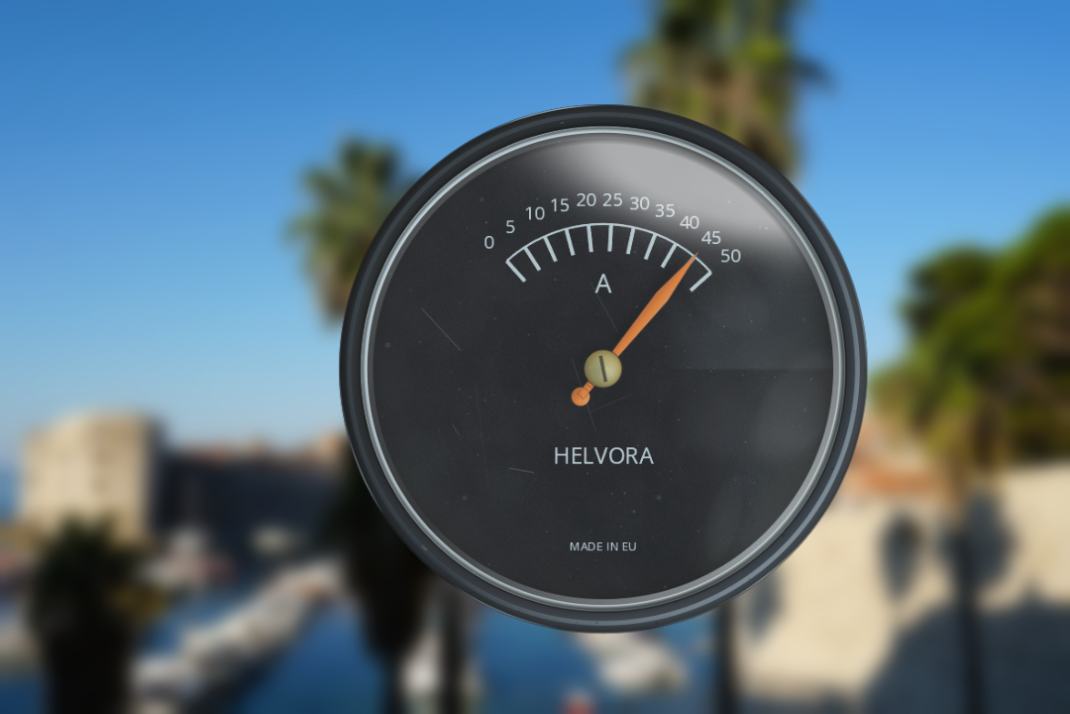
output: **45** A
